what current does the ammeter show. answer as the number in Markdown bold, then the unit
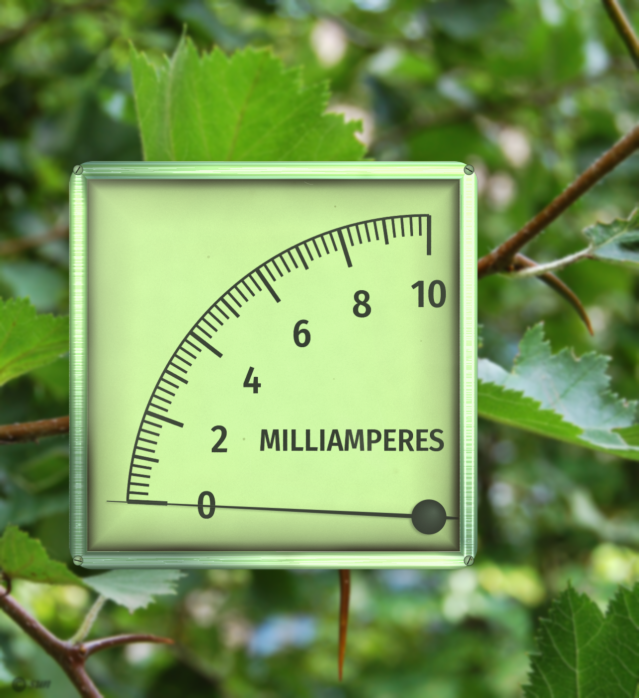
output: **0** mA
